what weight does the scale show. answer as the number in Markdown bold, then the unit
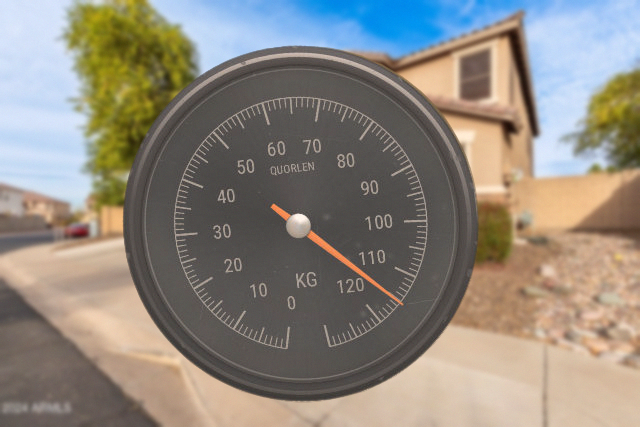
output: **115** kg
